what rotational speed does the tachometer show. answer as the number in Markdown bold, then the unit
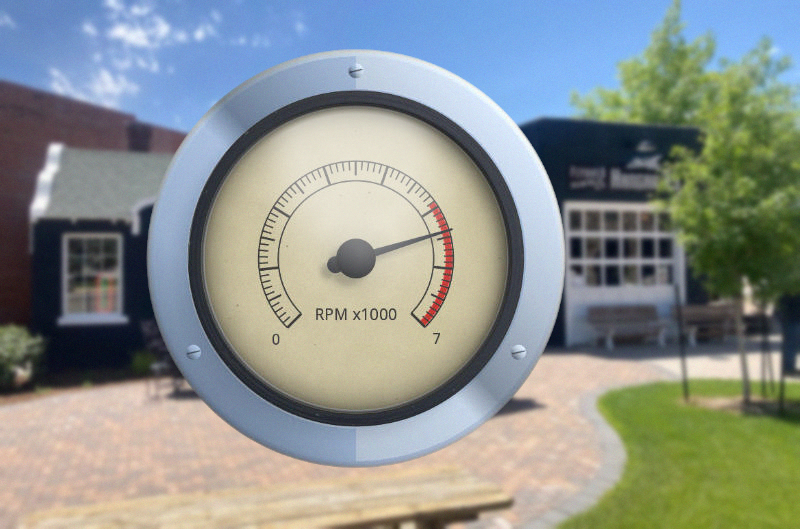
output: **5400** rpm
